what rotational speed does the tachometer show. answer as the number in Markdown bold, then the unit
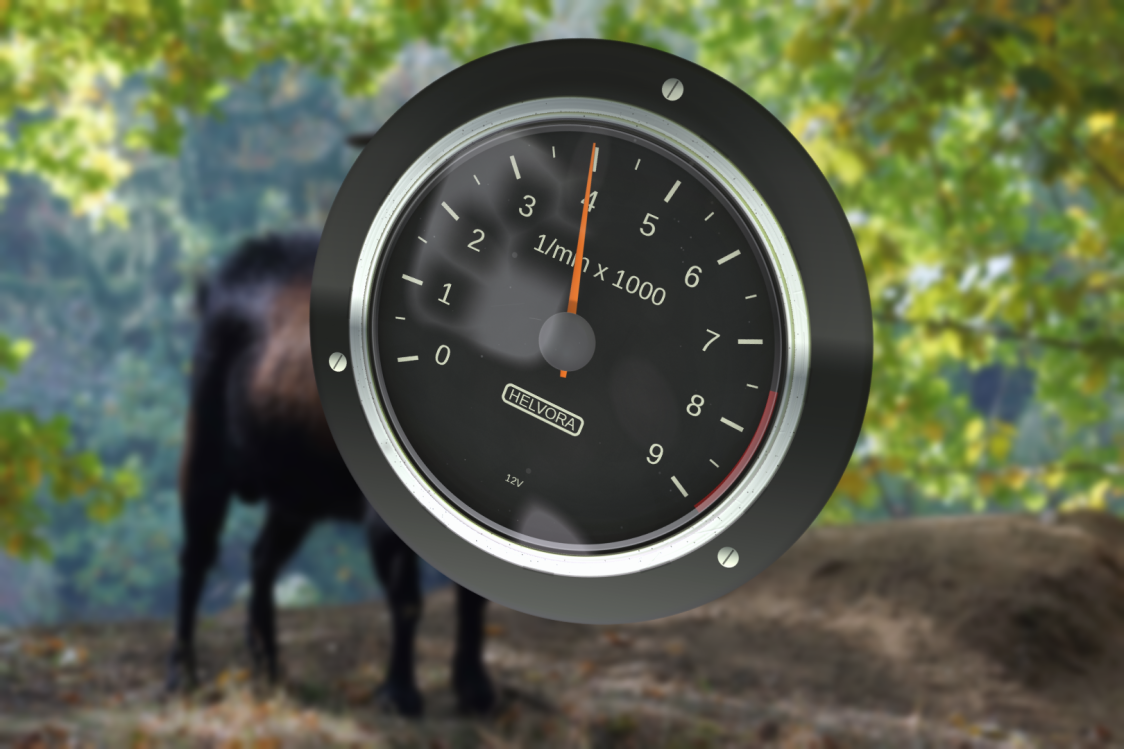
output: **4000** rpm
